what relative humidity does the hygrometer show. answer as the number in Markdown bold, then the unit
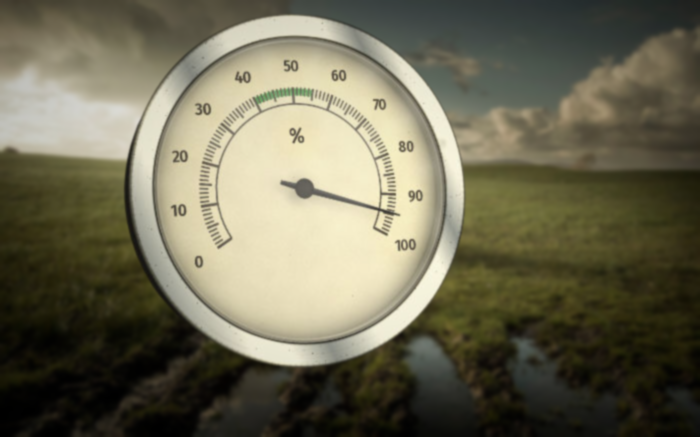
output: **95** %
